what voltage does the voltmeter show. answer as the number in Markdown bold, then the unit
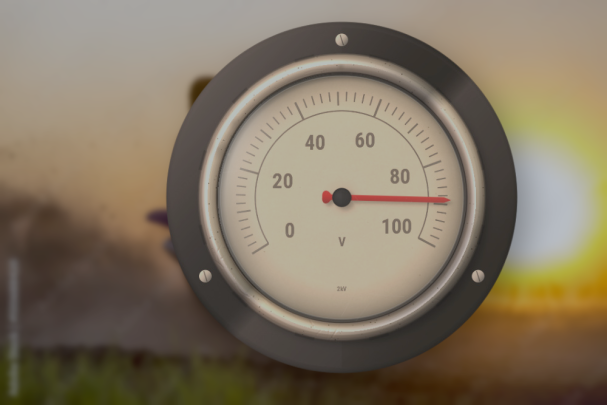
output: **89** V
